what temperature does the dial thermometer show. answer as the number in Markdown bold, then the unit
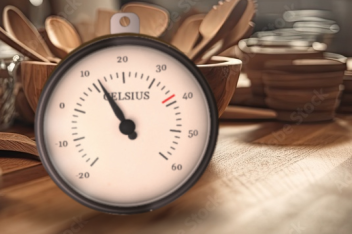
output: **12** °C
